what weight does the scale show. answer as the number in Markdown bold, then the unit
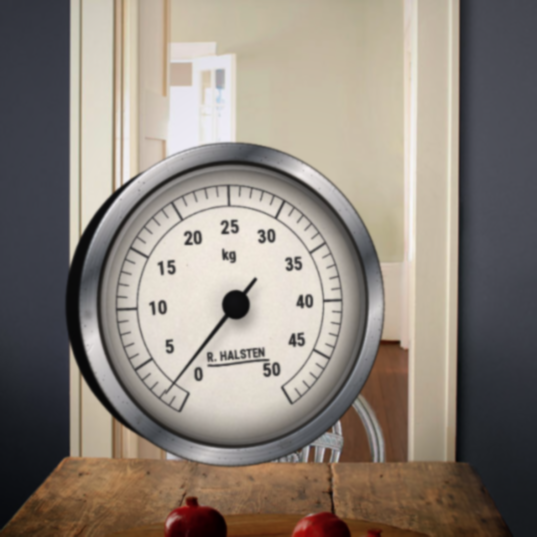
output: **2** kg
